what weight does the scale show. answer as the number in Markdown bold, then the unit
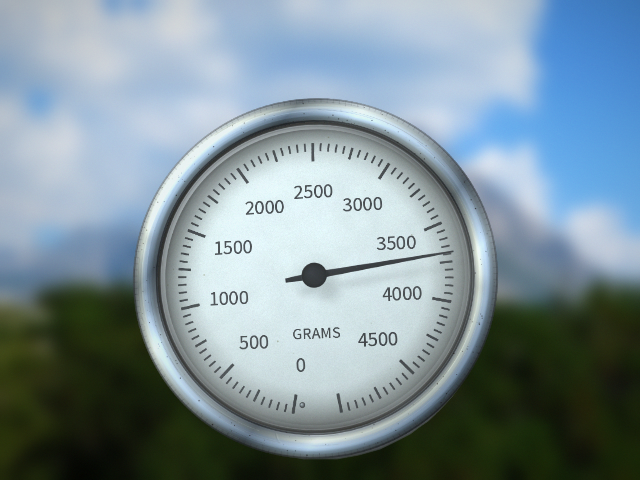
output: **3700** g
